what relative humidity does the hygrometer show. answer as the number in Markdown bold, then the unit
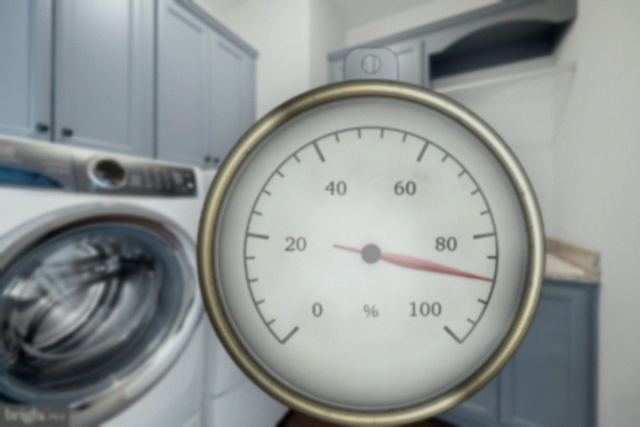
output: **88** %
